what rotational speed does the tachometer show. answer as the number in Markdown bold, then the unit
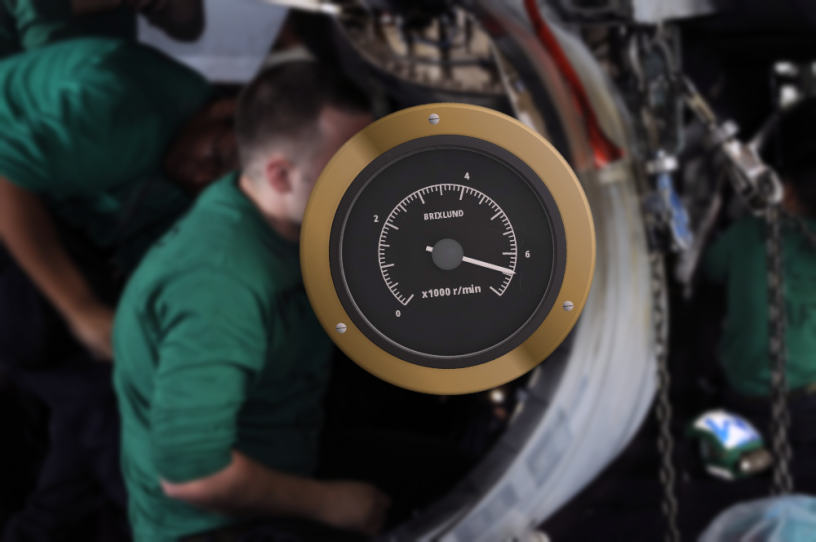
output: **6400** rpm
